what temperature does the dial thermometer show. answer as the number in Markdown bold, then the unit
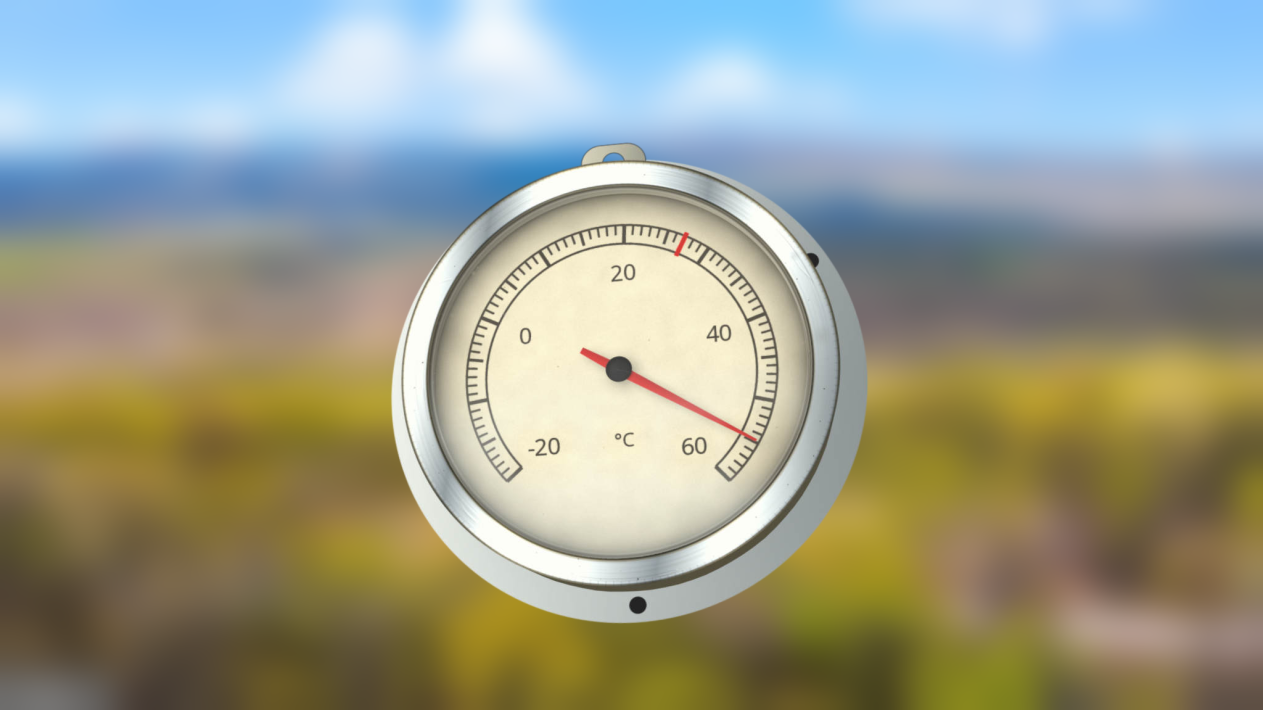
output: **55** °C
